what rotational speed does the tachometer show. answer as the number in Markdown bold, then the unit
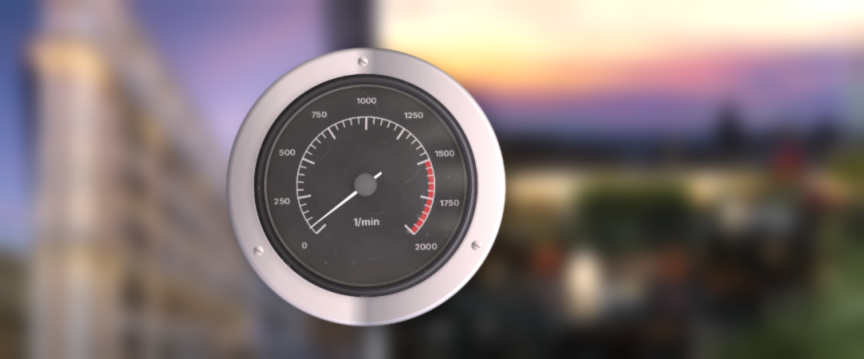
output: **50** rpm
